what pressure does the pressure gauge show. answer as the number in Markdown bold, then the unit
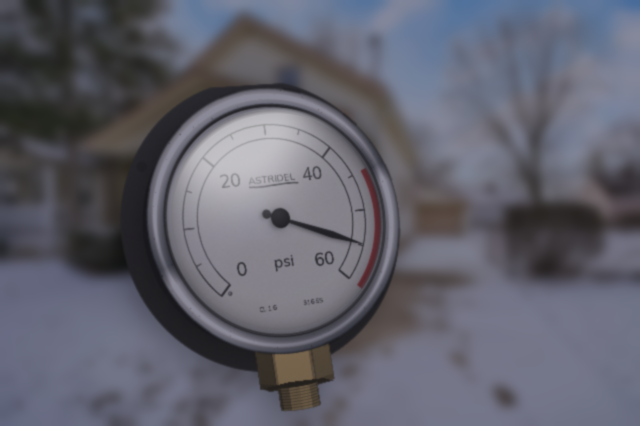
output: **55** psi
